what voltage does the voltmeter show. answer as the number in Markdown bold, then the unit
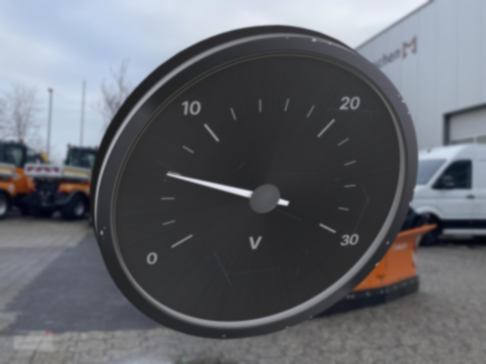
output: **6** V
